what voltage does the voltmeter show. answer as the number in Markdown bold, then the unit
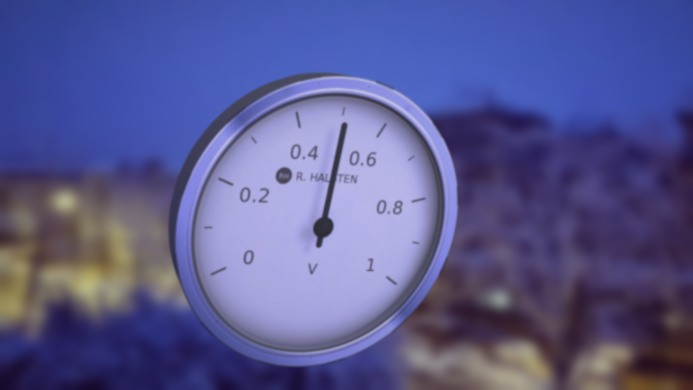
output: **0.5** V
